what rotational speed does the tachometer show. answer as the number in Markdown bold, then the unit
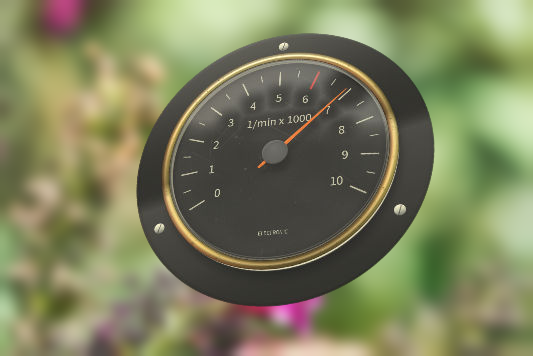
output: **7000** rpm
